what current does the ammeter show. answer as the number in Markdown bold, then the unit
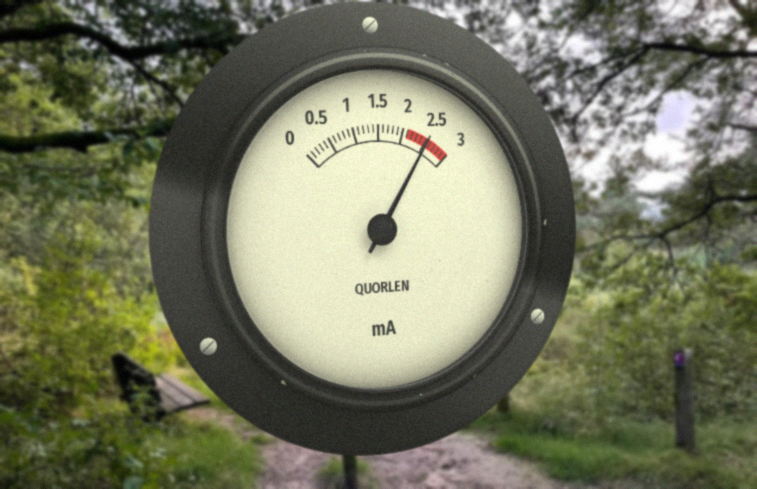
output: **2.5** mA
